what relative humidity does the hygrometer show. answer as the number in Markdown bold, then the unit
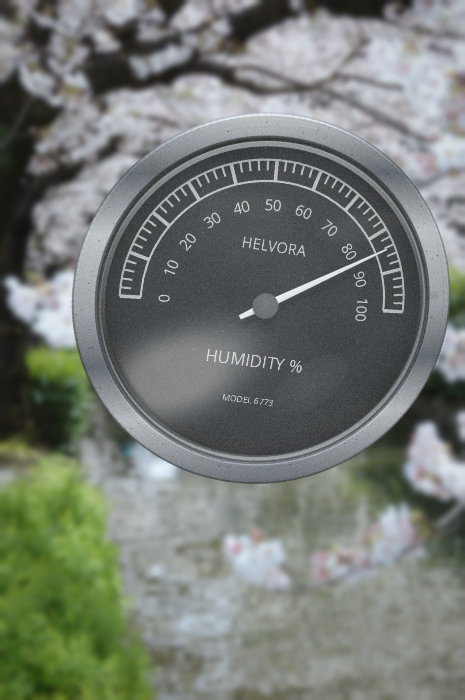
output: **84** %
